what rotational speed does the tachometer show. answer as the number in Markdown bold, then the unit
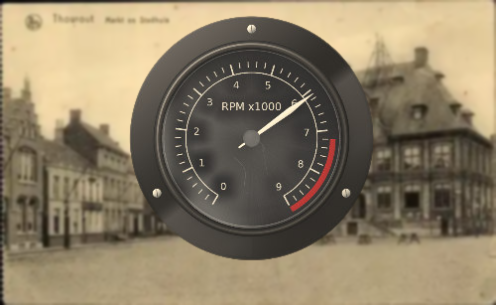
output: **6100** rpm
